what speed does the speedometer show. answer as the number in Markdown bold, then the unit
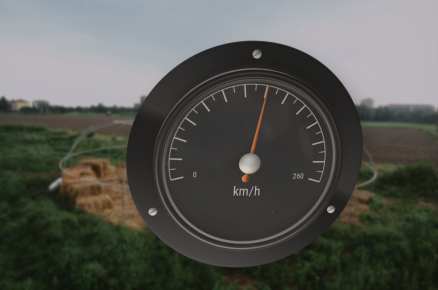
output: **140** km/h
